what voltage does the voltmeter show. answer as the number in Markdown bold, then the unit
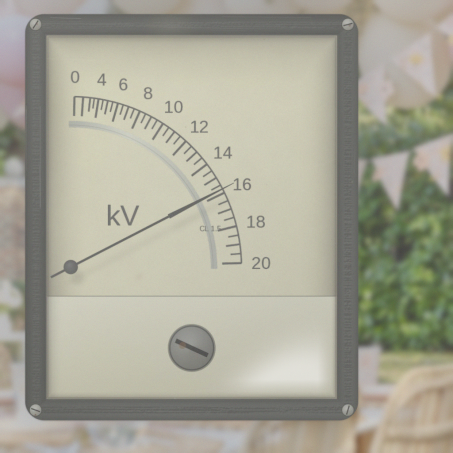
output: **15.75** kV
